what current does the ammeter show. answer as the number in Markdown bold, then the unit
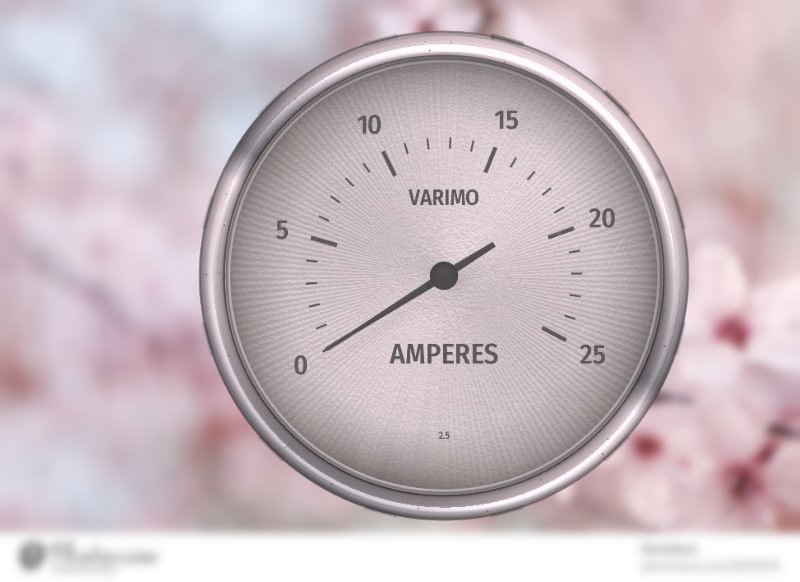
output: **0** A
